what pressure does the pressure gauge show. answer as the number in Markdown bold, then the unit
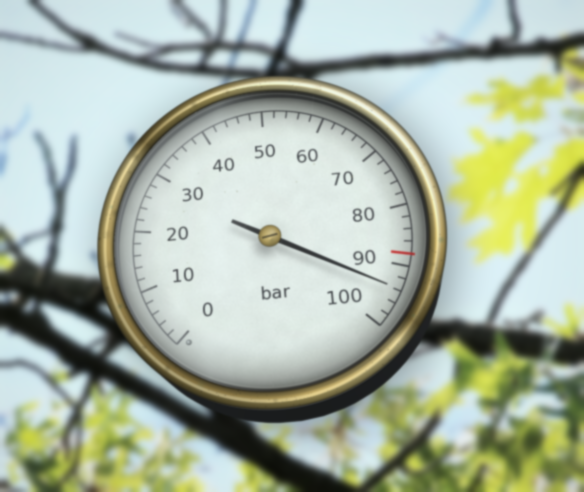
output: **94** bar
